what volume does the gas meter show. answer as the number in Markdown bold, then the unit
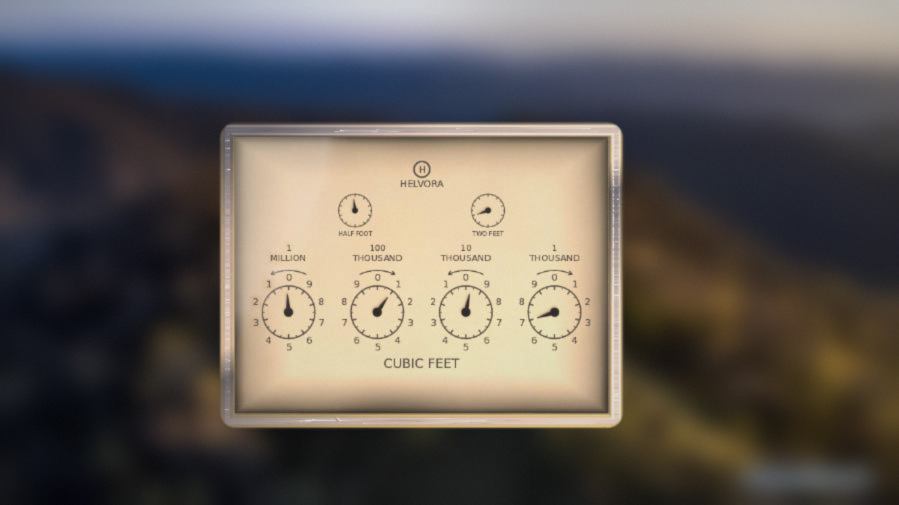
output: **9700** ft³
